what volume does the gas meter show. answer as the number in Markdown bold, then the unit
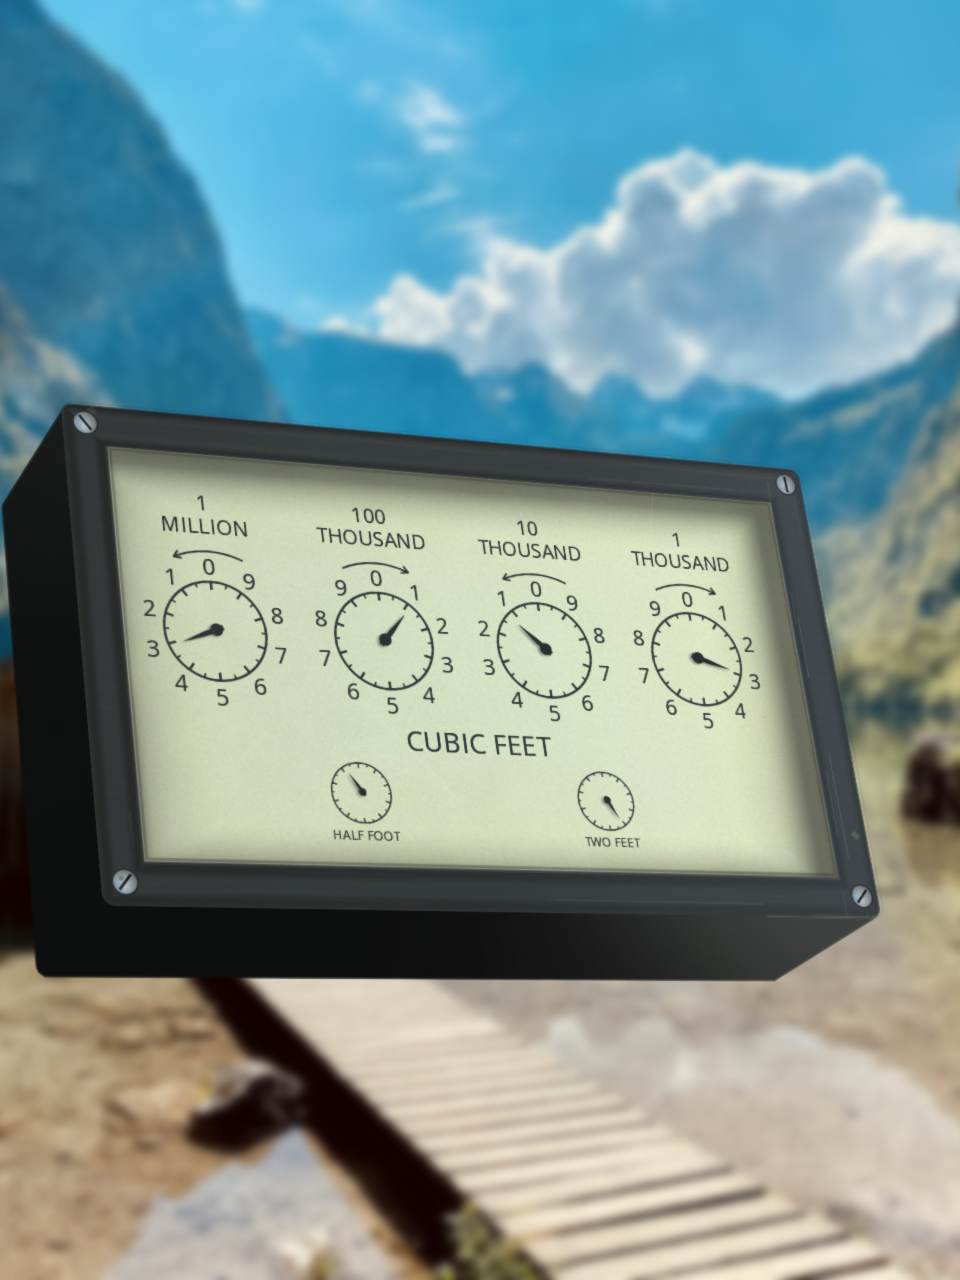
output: **311300** ft³
